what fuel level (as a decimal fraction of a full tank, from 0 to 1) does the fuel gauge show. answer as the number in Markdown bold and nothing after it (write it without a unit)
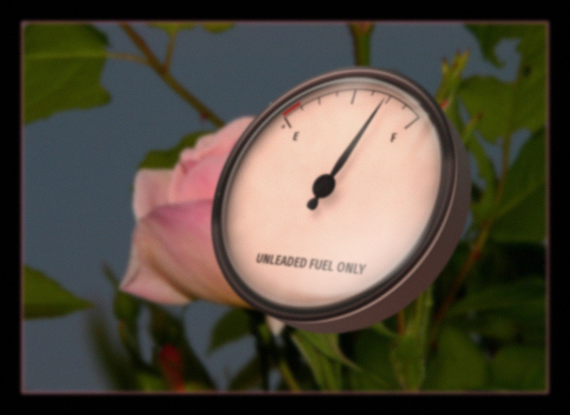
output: **0.75**
